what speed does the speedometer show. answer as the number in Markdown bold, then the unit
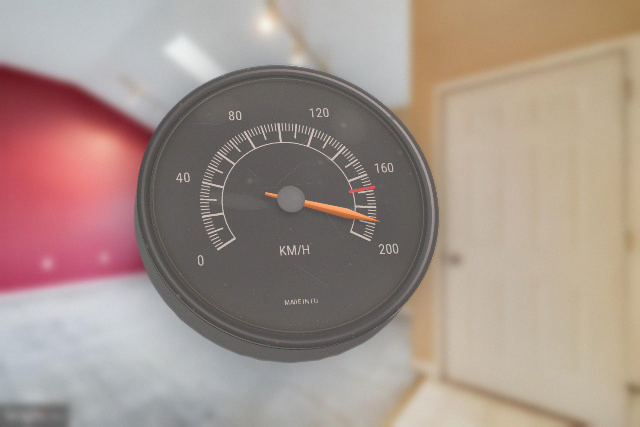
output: **190** km/h
